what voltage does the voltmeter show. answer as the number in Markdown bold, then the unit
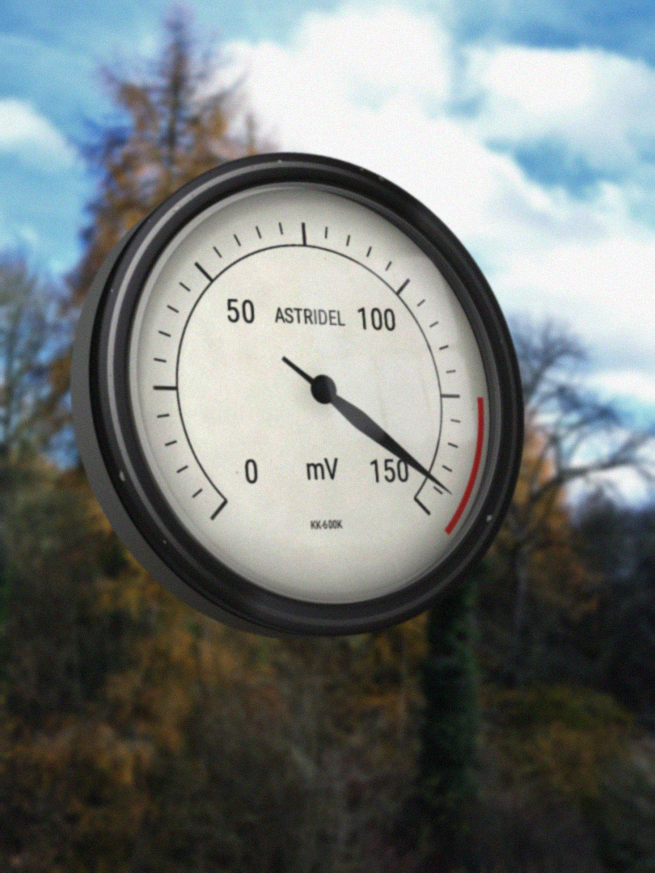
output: **145** mV
